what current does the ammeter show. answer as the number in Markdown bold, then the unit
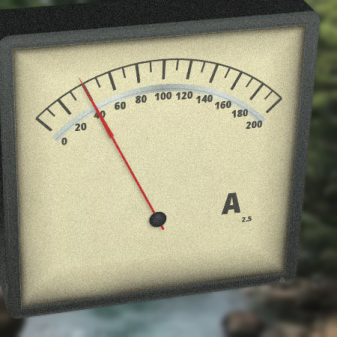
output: **40** A
